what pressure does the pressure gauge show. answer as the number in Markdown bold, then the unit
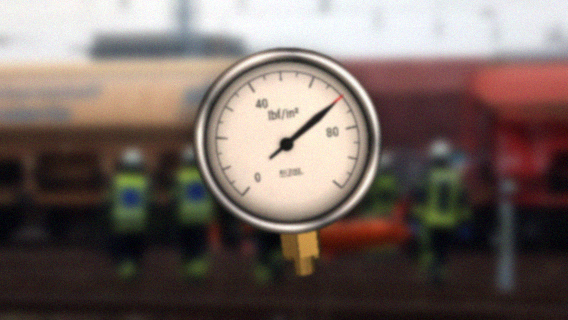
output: **70** psi
